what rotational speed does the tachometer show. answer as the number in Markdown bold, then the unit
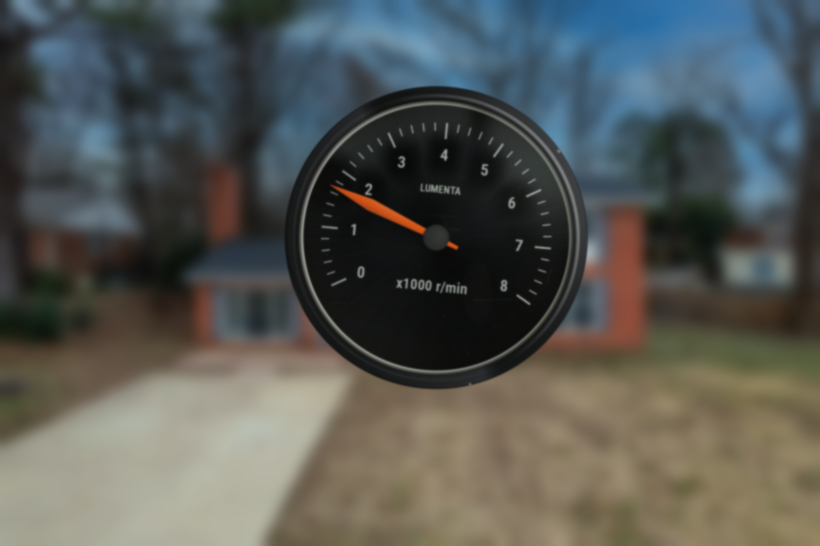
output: **1700** rpm
